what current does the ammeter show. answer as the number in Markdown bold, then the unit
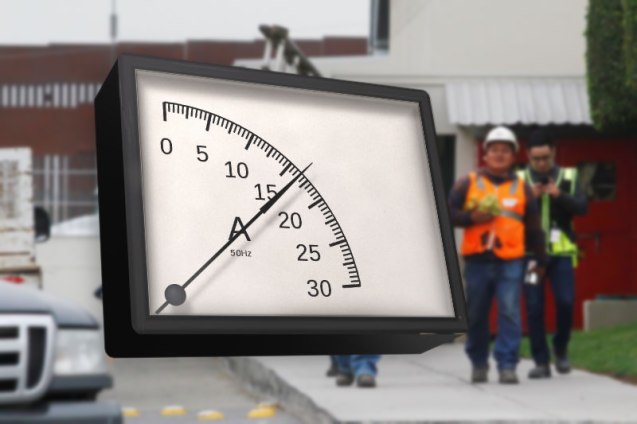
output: **16.5** A
